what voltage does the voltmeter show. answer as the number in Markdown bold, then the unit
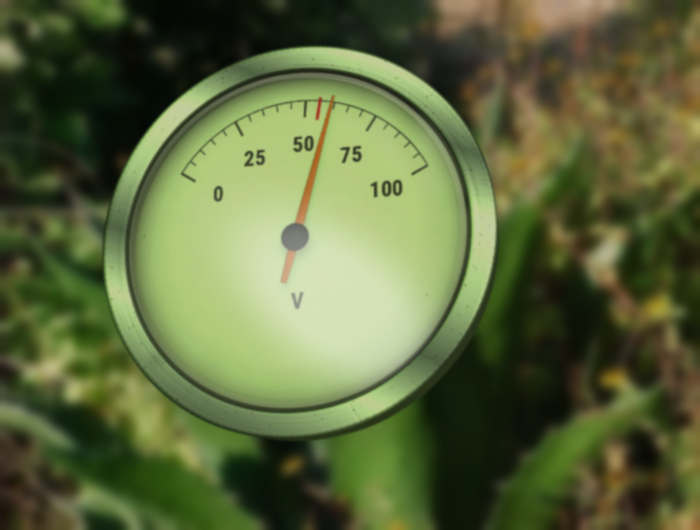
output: **60** V
